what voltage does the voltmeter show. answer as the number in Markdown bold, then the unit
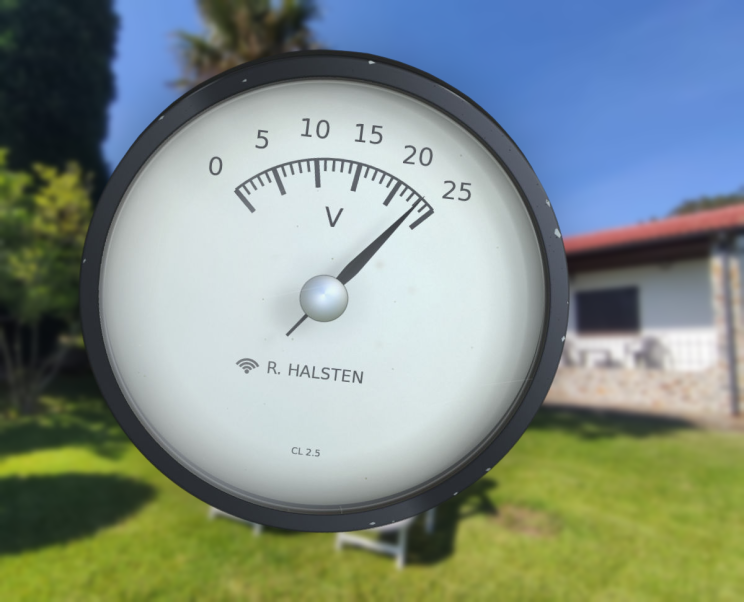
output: **23** V
